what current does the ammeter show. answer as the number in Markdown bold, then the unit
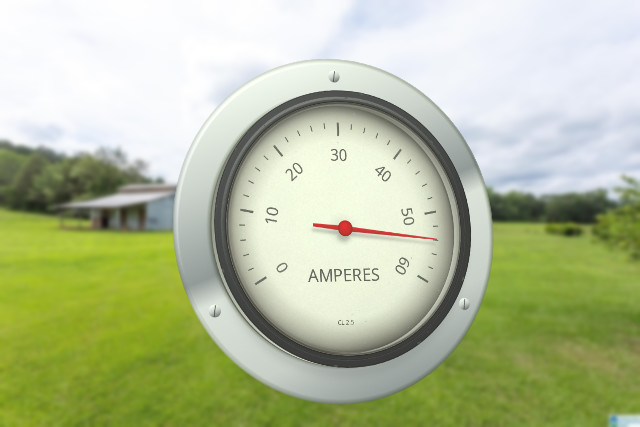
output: **54** A
